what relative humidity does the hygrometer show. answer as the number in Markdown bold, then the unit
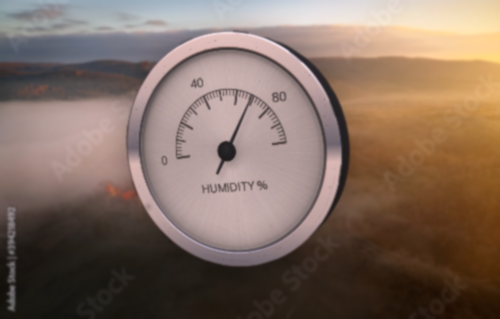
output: **70** %
